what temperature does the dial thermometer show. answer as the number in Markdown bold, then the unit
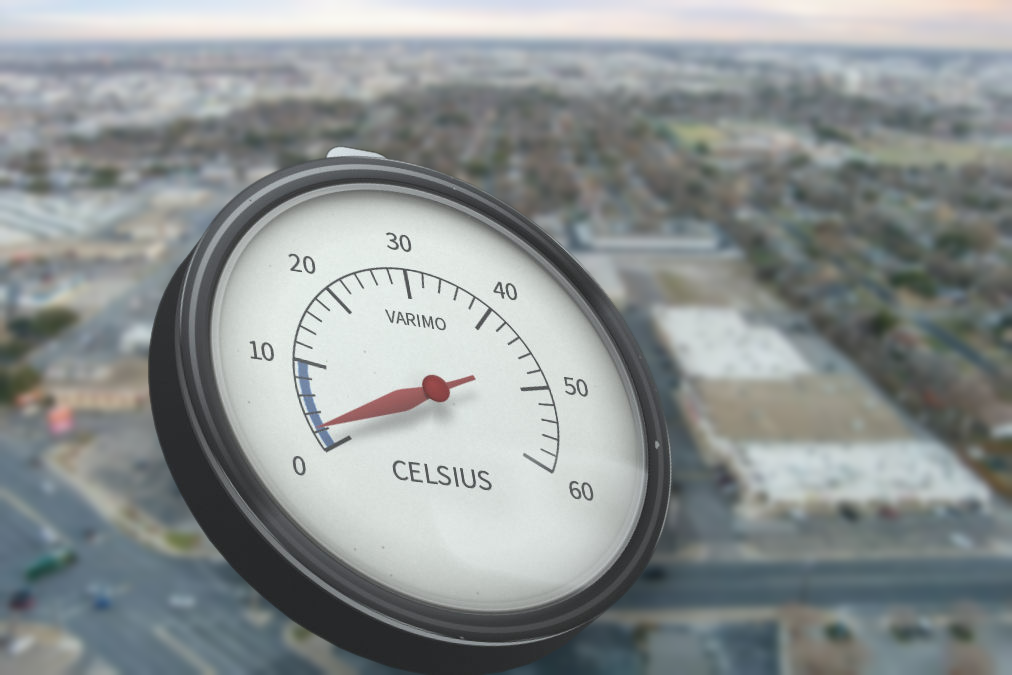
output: **2** °C
